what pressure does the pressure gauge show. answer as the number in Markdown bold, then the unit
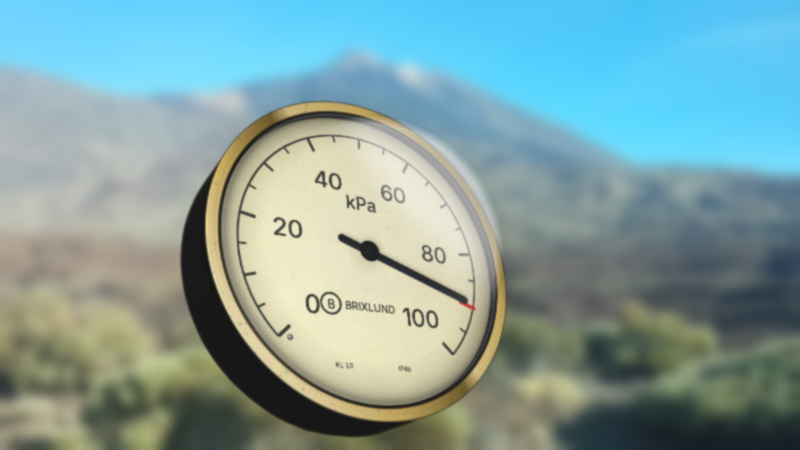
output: **90** kPa
